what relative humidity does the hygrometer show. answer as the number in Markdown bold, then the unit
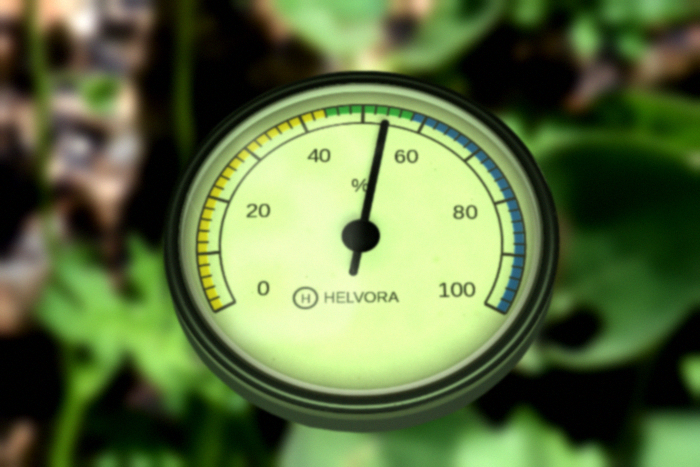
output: **54** %
